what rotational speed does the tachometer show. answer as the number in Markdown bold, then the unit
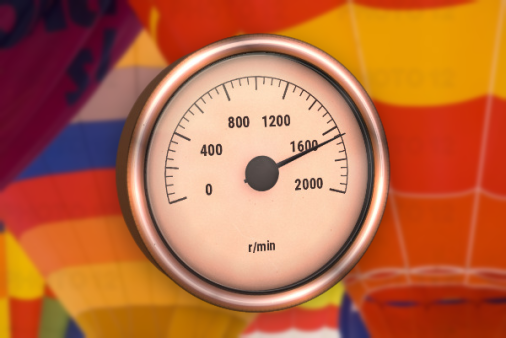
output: **1650** rpm
